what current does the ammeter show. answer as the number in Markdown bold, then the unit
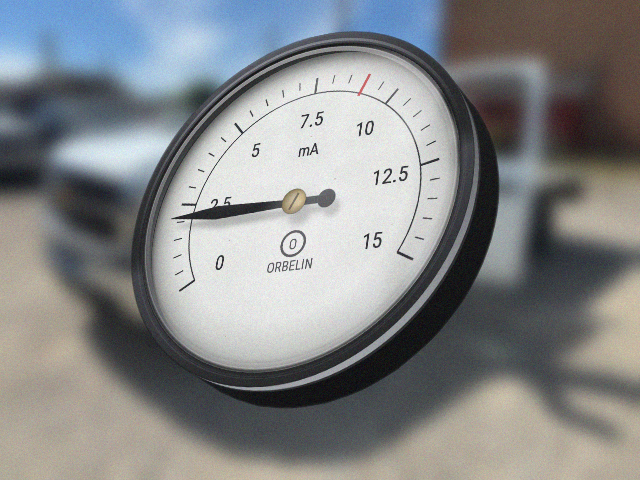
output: **2** mA
